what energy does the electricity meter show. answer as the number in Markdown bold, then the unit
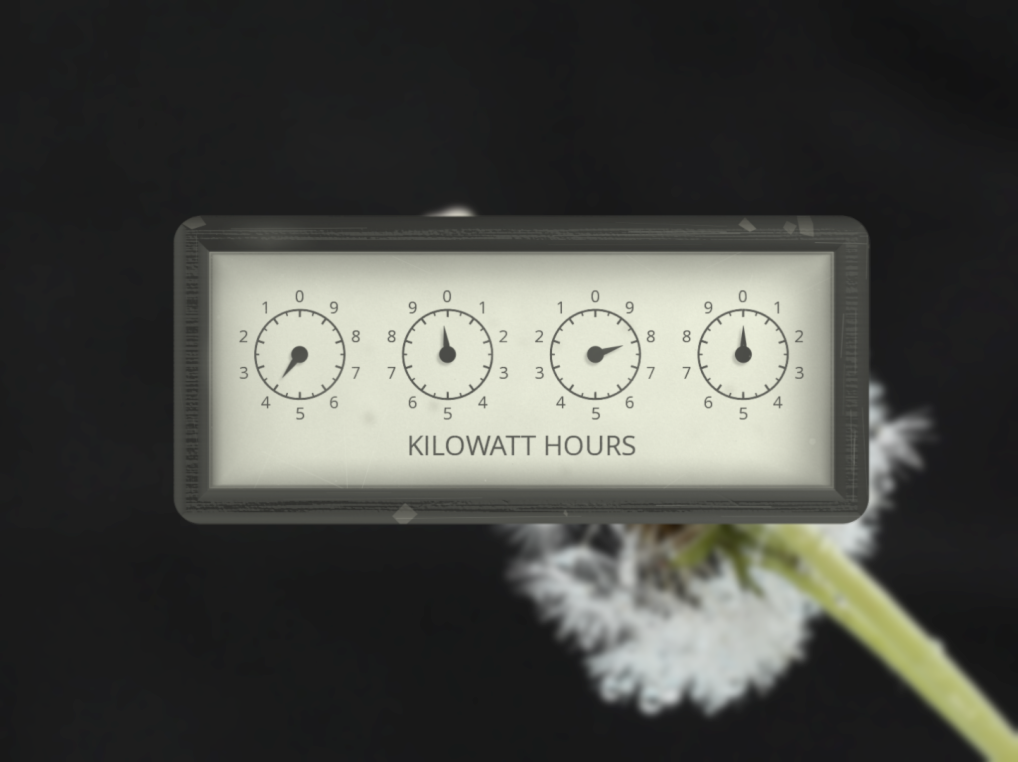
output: **3980** kWh
